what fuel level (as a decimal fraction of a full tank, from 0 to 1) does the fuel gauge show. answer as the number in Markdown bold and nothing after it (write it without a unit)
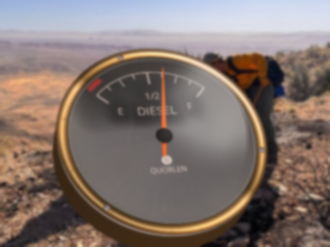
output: **0.625**
